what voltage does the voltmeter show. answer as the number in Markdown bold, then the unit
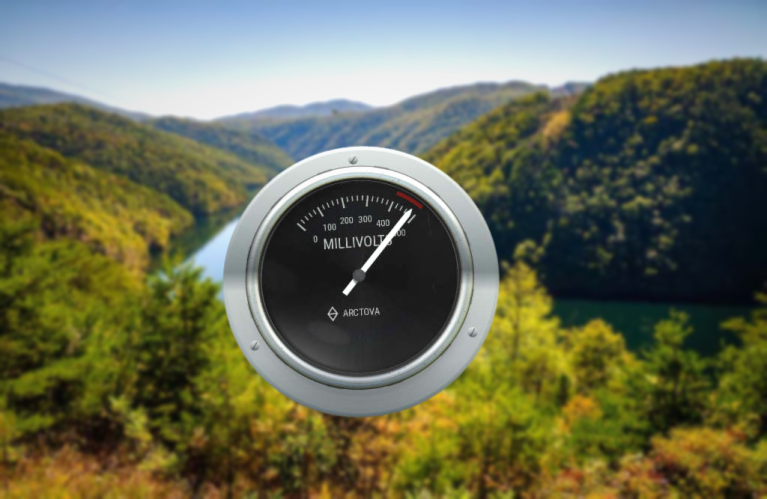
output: **480** mV
